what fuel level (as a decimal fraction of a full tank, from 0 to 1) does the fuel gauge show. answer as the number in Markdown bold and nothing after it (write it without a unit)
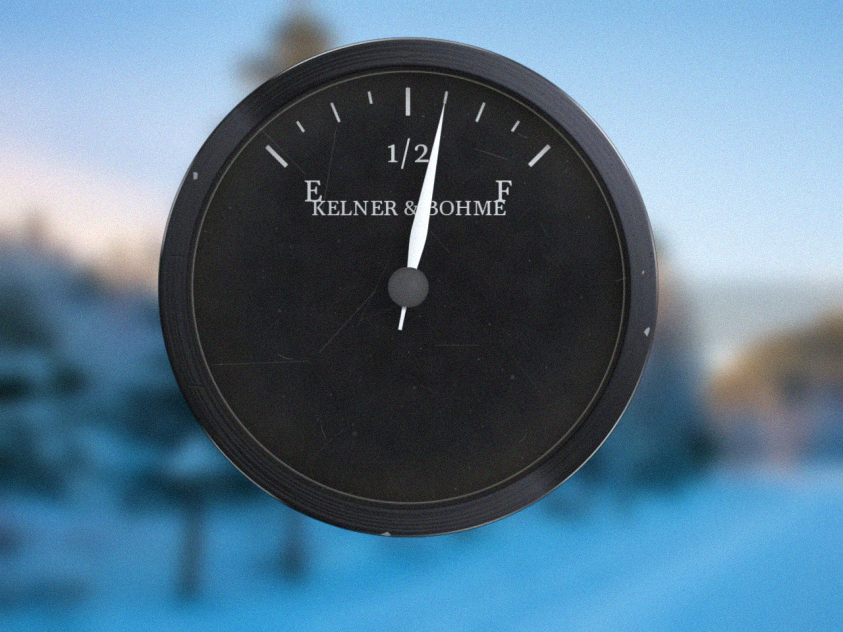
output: **0.625**
